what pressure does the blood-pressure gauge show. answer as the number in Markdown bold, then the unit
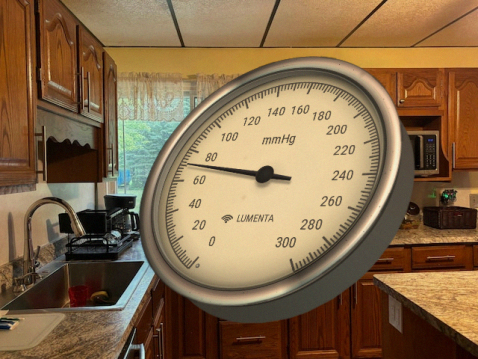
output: **70** mmHg
